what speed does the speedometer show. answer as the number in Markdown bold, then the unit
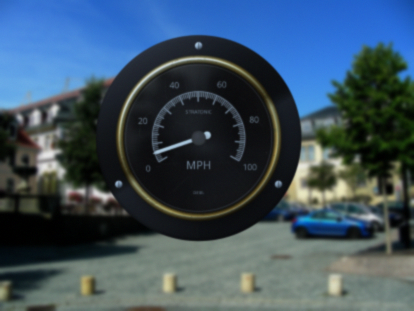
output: **5** mph
